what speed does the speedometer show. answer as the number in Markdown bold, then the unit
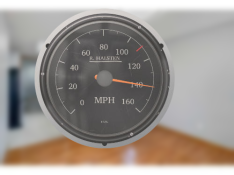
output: **140** mph
